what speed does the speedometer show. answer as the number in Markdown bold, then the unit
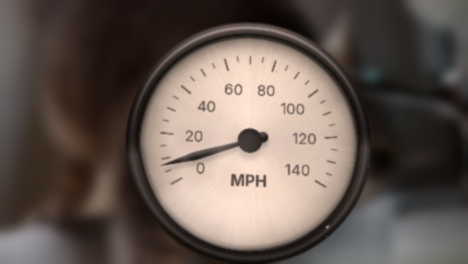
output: **7.5** mph
